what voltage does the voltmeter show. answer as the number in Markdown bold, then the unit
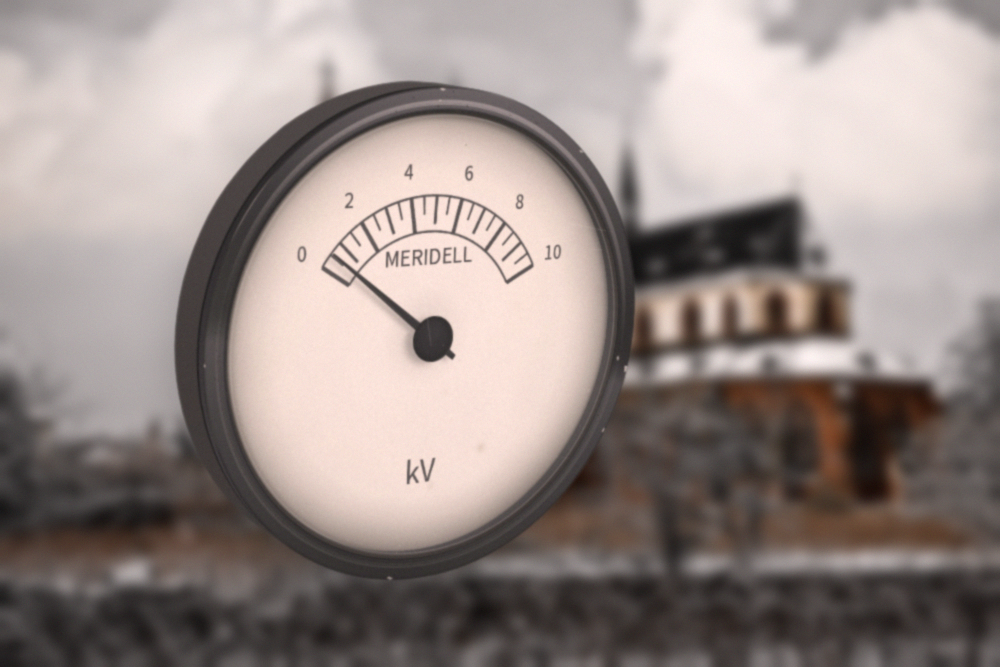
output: **0.5** kV
